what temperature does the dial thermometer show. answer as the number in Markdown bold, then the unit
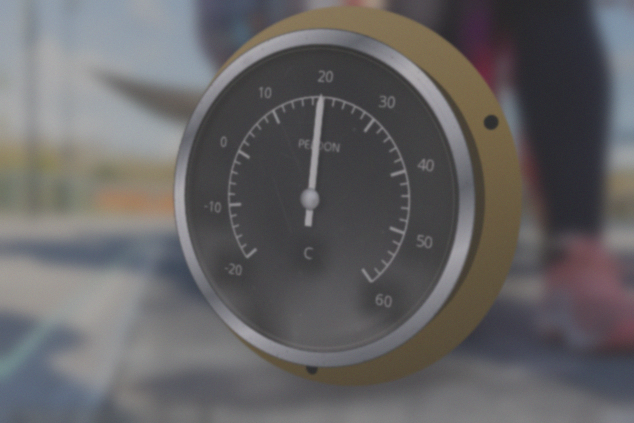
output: **20** °C
